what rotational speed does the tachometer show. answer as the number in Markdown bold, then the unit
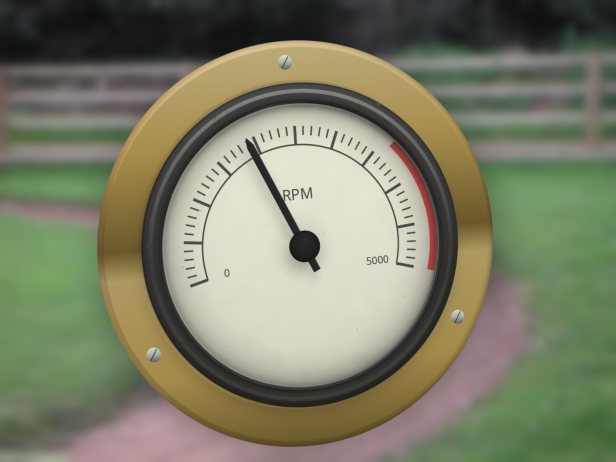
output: **1900** rpm
